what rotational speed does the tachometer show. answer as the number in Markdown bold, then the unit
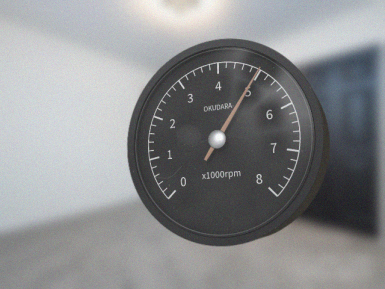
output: **5000** rpm
